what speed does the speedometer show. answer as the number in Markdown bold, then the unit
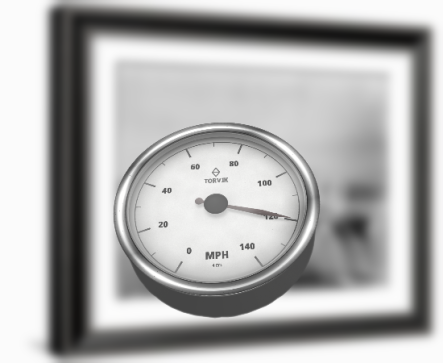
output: **120** mph
